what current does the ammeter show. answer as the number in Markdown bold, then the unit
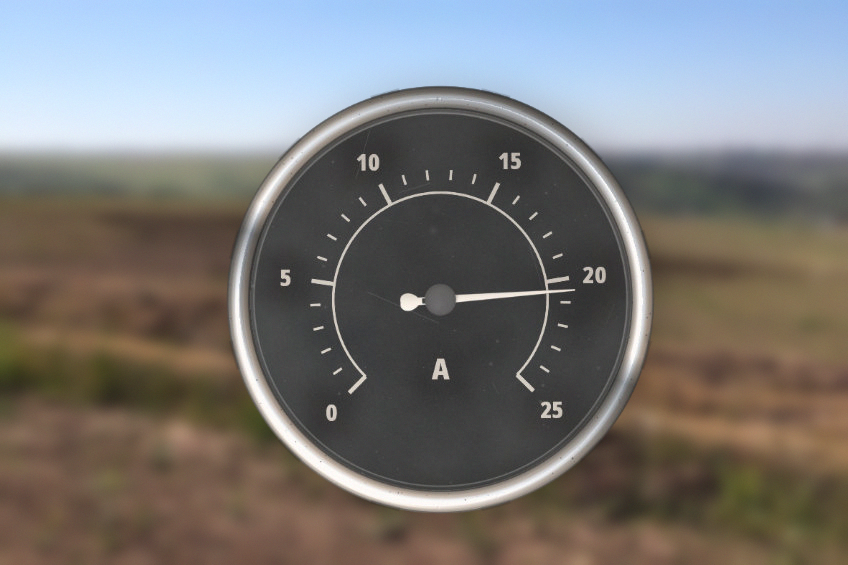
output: **20.5** A
